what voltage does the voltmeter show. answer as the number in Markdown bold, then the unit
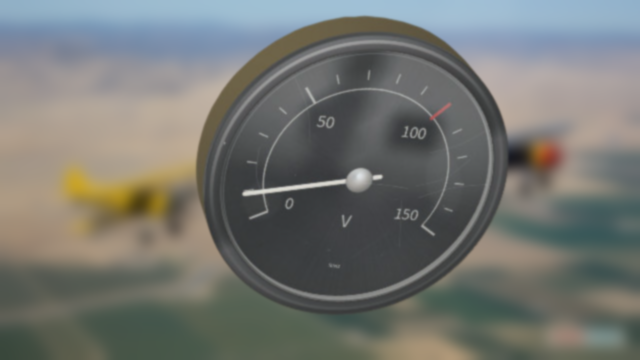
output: **10** V
